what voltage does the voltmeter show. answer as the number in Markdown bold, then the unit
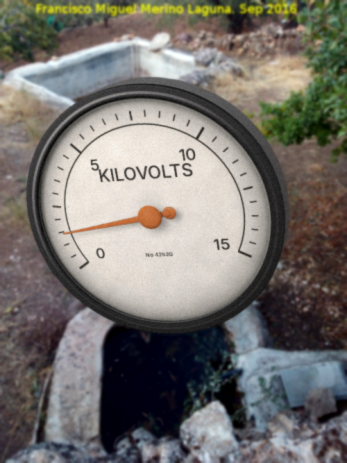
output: **1.5** kV
